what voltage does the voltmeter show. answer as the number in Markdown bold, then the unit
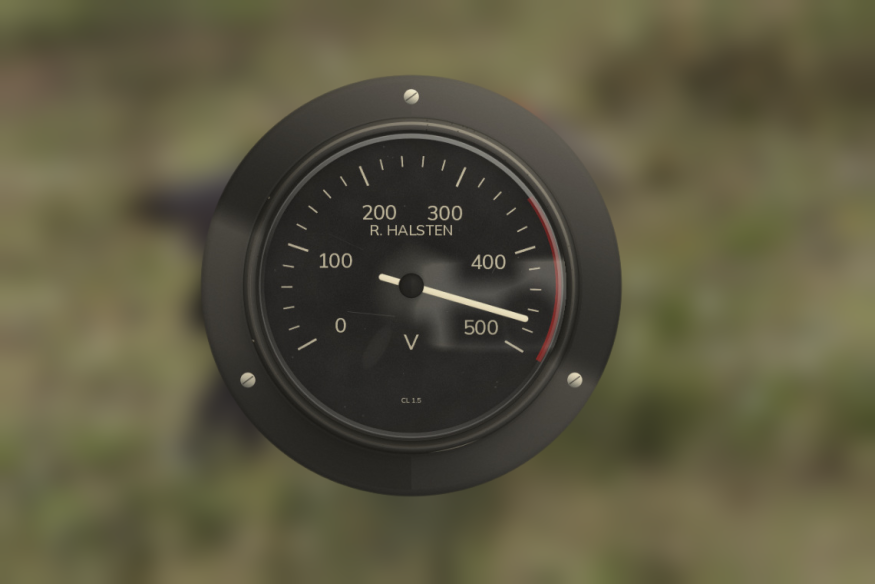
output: **470** V
